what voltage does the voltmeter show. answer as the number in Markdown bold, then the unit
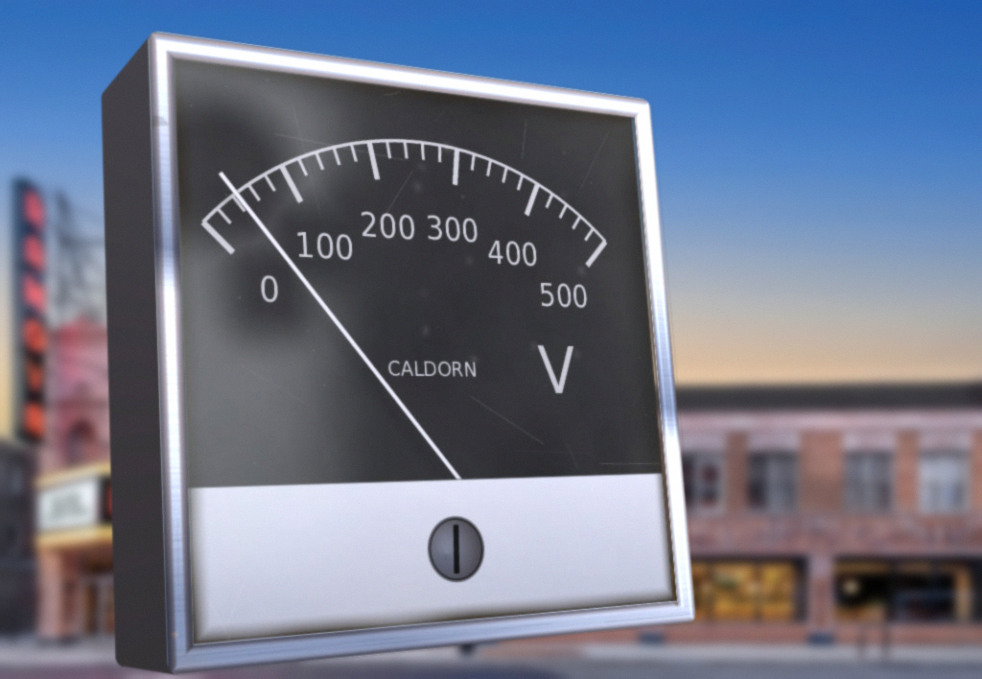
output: **40** V
